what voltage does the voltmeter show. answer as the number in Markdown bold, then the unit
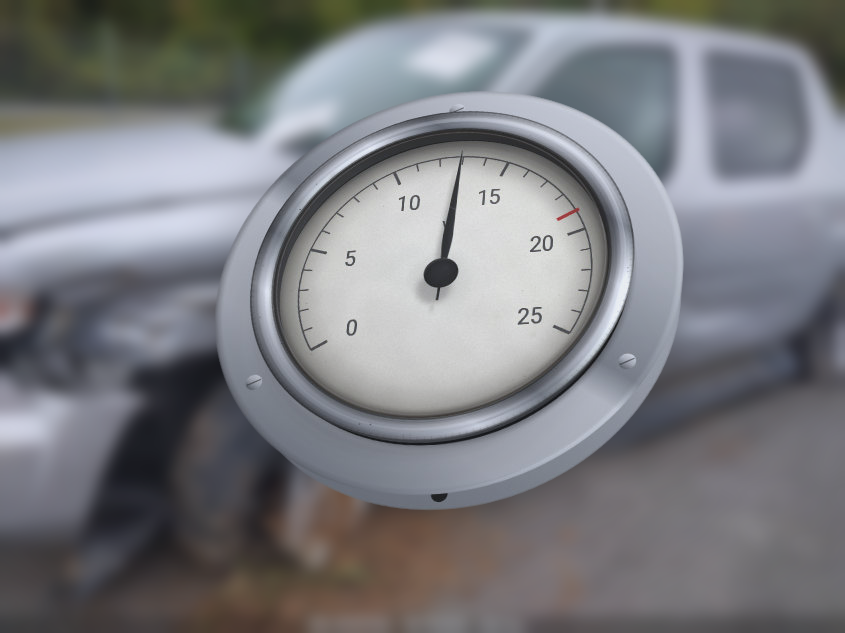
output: **13** V
